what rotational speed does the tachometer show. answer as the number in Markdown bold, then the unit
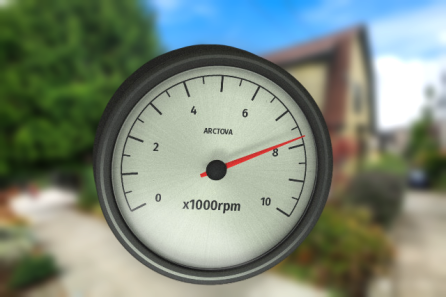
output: **7750** rpm
